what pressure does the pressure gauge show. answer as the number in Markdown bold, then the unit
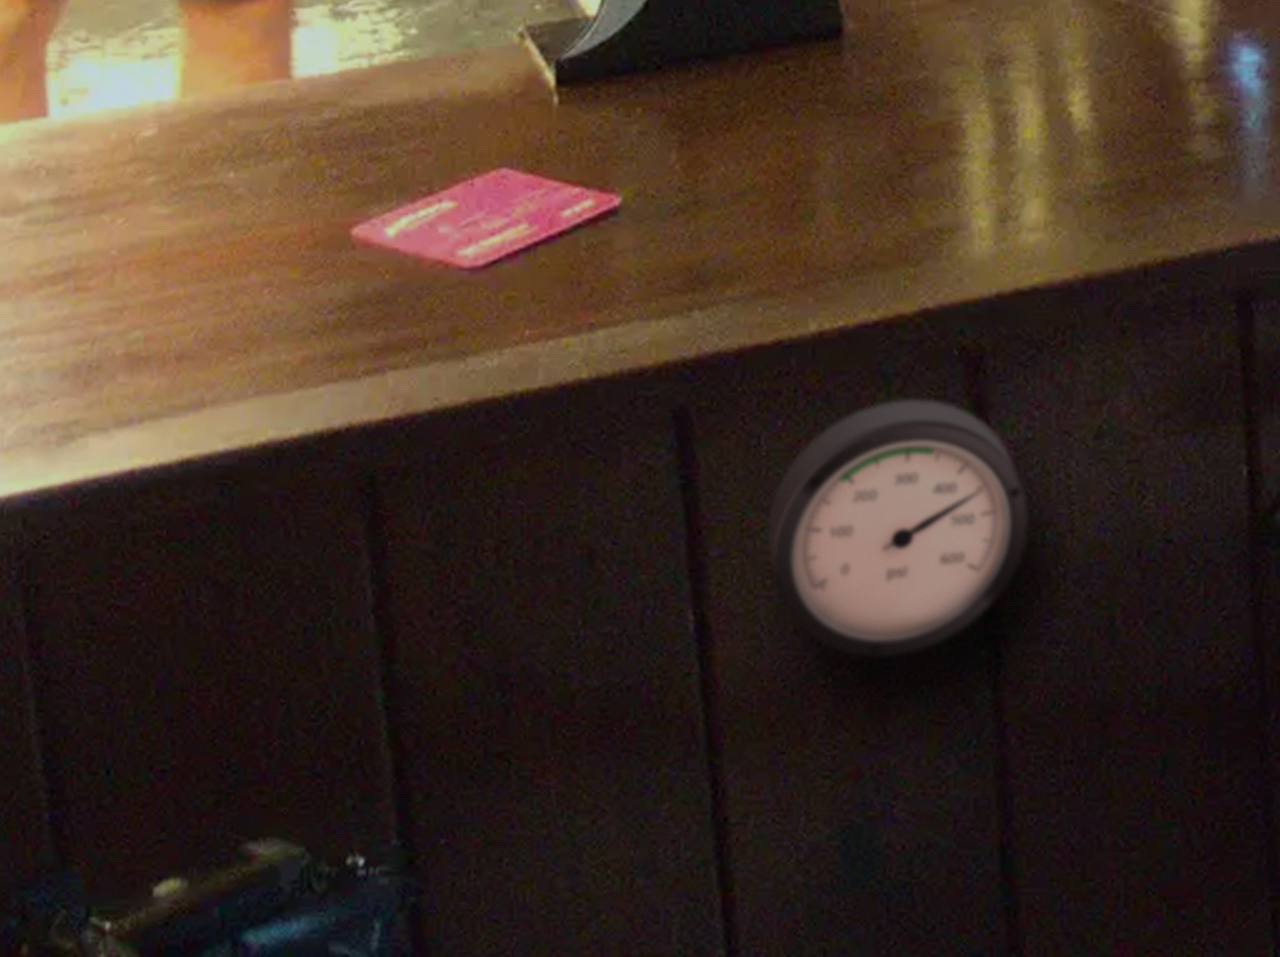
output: **450** psi
